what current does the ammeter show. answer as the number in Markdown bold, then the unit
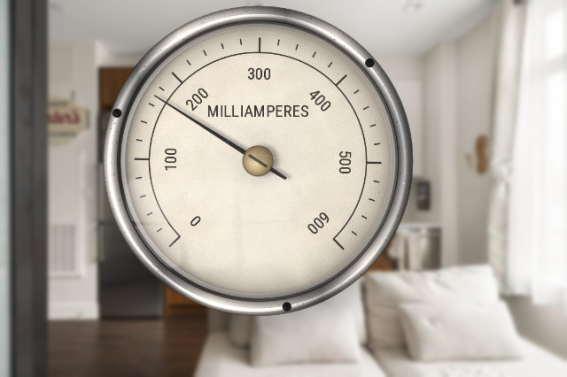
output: **170** mA
